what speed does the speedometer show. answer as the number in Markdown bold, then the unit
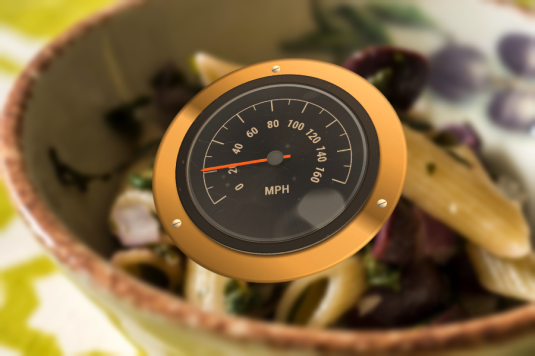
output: **20** mph
